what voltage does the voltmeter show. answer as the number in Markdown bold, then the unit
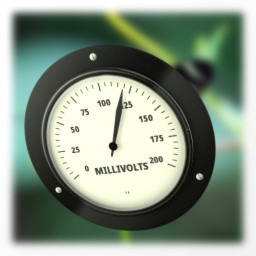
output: **120** mV
